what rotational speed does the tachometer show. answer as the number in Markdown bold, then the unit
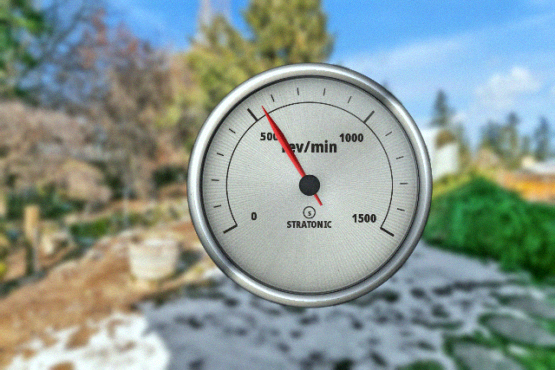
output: **550** rpm
